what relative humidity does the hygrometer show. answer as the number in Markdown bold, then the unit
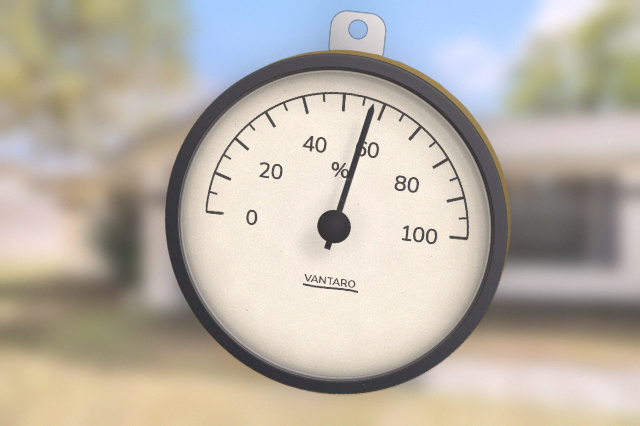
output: **57.5** %
